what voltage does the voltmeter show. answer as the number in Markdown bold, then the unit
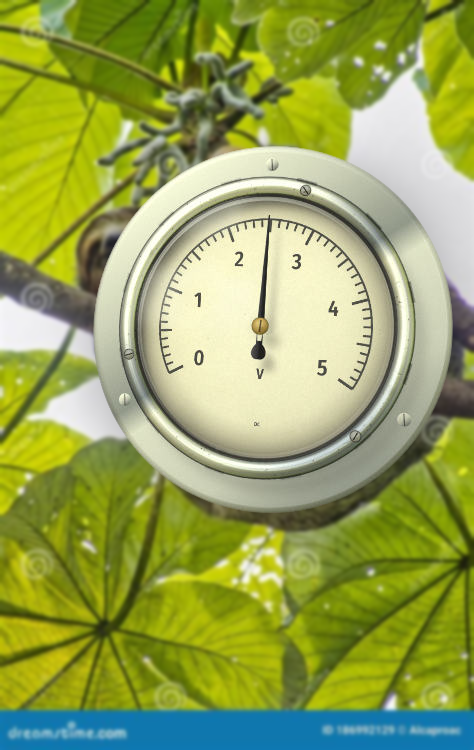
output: **2.5** V
